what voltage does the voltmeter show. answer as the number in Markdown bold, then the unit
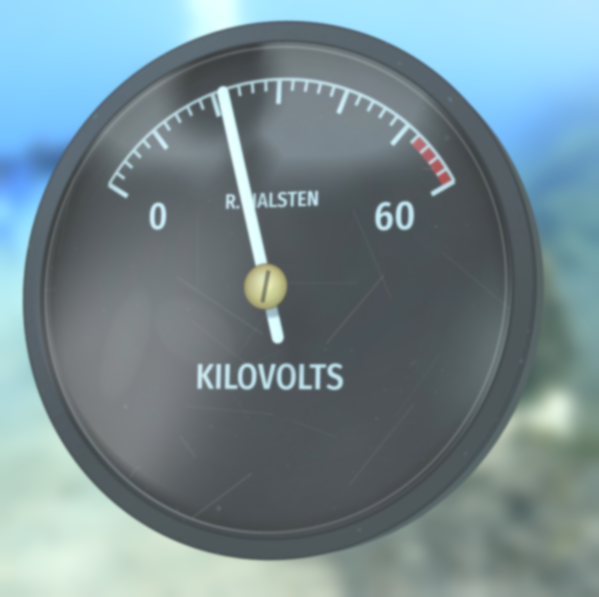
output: **22** kV
